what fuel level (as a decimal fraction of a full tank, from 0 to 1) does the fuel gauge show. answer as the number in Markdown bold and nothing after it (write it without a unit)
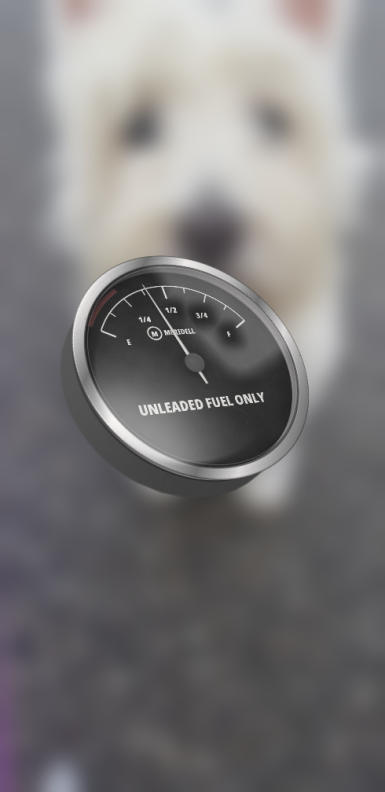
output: **0.375**
